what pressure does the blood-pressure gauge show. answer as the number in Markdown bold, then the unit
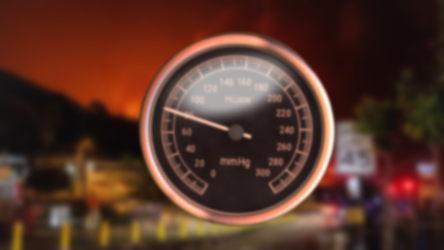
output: **80** mmHg
